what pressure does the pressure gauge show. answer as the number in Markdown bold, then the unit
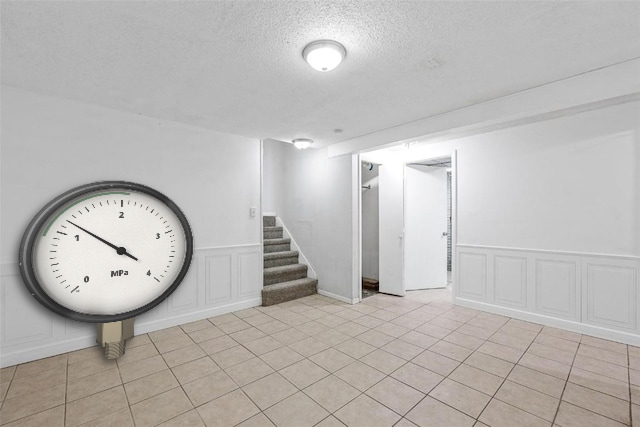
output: **1.2** MPa
